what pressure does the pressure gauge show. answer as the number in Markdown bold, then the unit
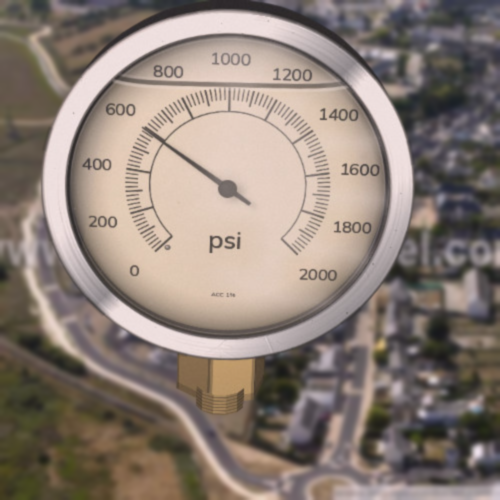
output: **600** psi
